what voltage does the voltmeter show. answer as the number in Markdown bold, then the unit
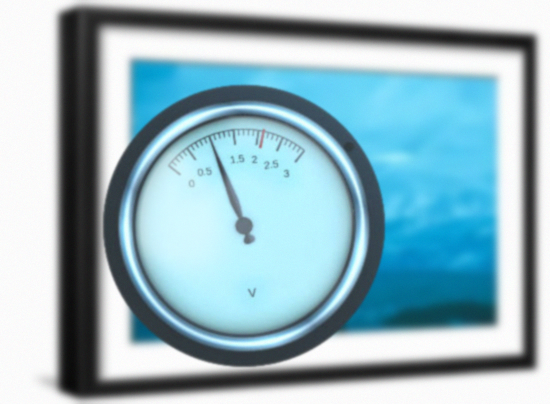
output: **1** V
